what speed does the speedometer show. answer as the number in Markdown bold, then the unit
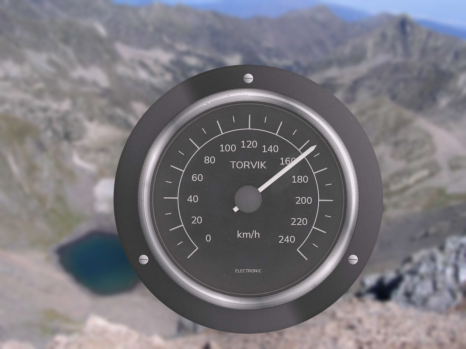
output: **165** km/h
